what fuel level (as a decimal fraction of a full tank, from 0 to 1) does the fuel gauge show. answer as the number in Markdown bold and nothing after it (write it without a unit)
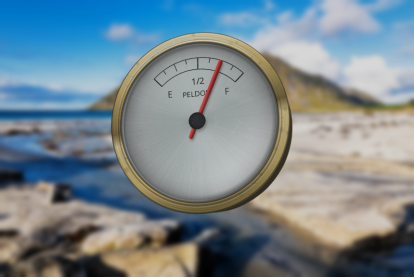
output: **0.75**
